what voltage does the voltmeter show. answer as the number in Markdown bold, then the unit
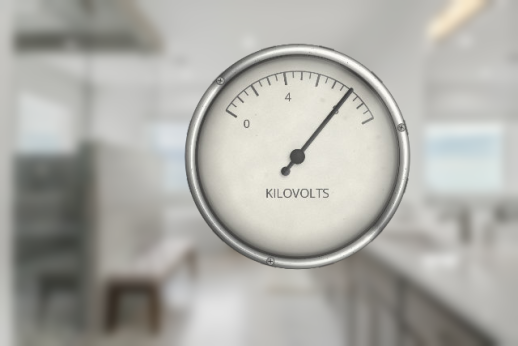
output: **8** kV
